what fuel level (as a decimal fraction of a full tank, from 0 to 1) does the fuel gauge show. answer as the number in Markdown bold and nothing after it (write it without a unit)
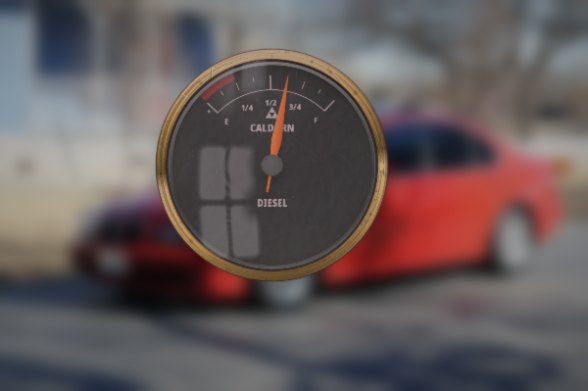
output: **0.625**
